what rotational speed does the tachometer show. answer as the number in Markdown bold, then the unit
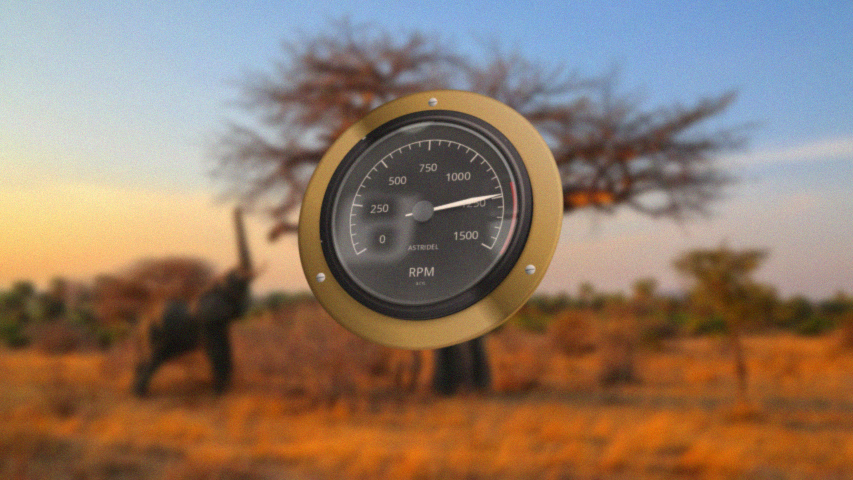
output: **1250** rpm
